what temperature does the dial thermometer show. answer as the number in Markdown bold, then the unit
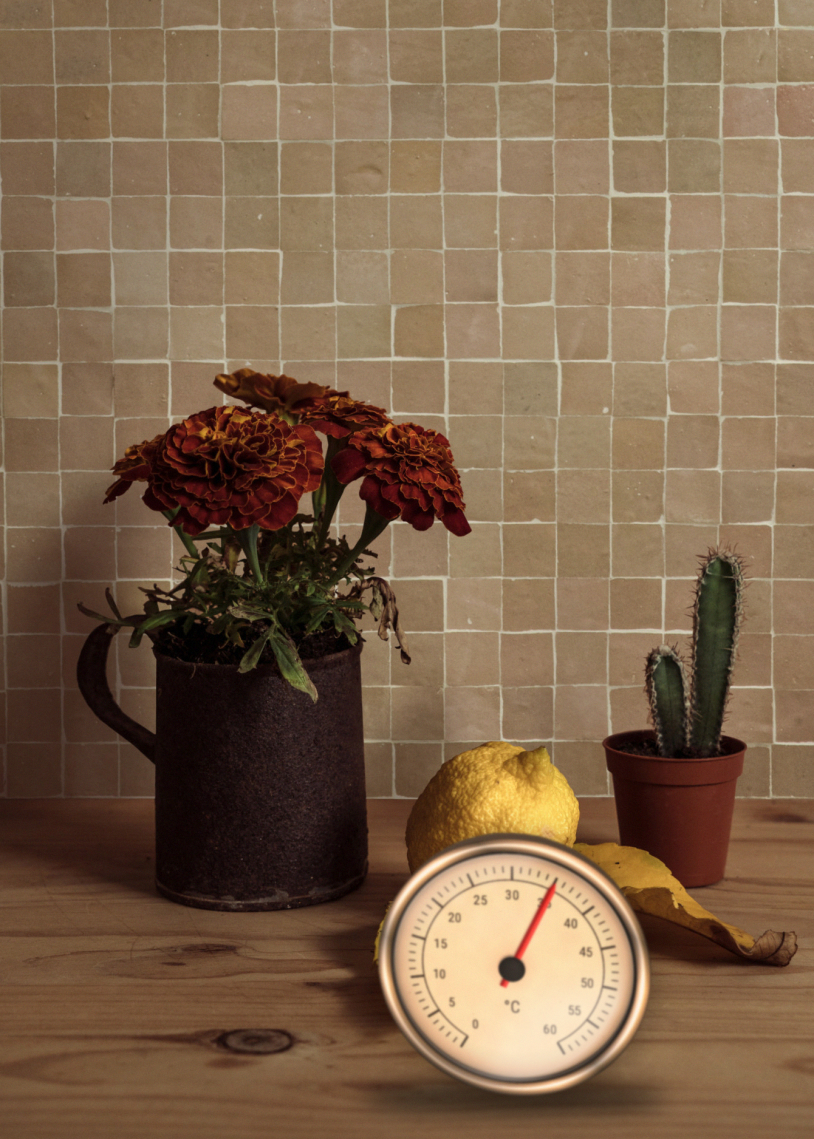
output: **35** °C
